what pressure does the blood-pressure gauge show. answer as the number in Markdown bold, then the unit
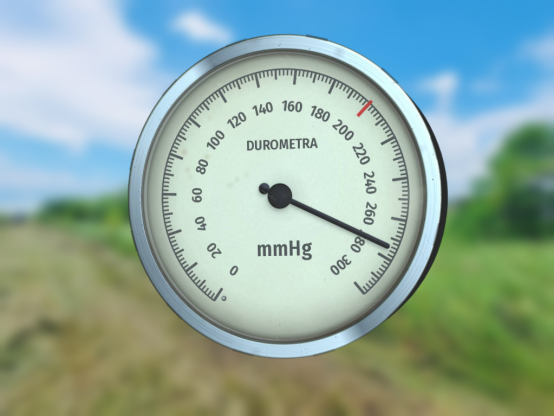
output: **274** mmHg
